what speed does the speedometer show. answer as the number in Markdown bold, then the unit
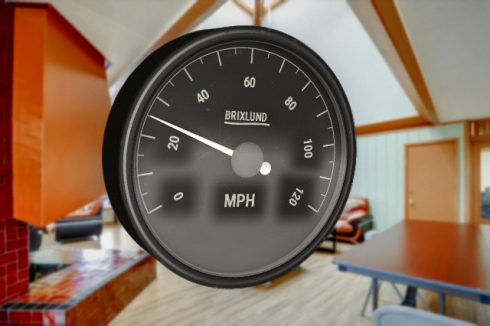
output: **25** mph
